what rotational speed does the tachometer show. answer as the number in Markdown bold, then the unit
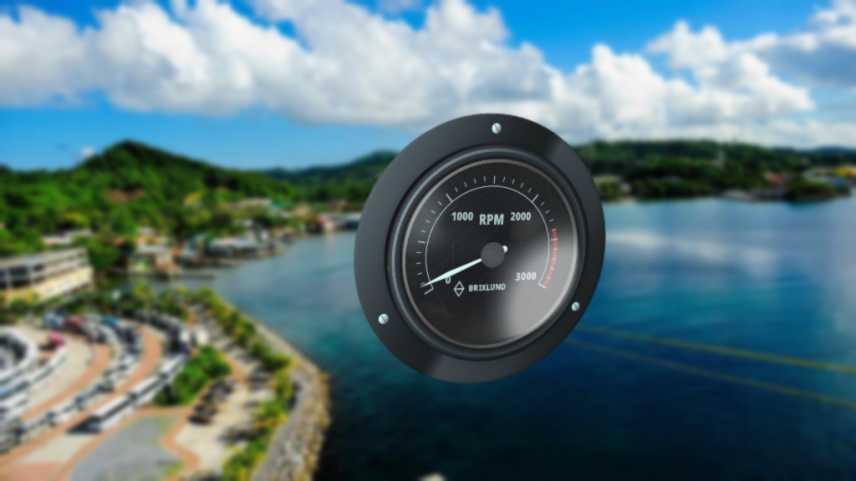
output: **100** rpm
